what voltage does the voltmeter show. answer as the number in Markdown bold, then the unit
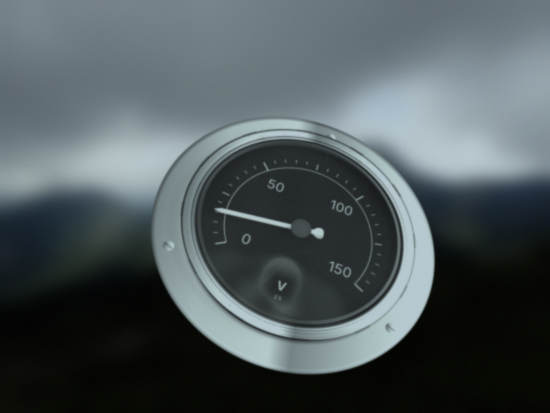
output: **15** V
